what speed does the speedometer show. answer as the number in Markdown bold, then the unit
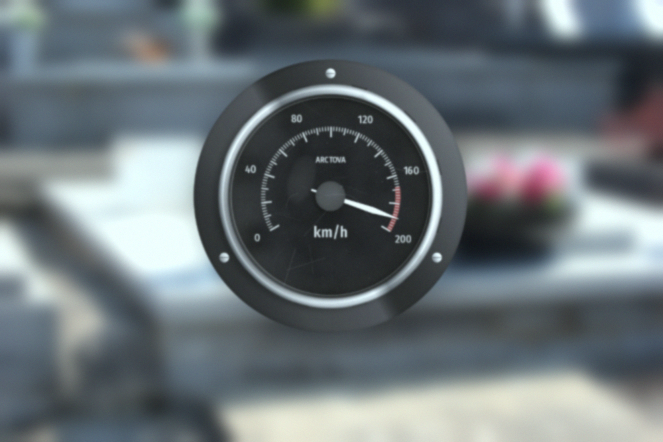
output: **190** km/h
